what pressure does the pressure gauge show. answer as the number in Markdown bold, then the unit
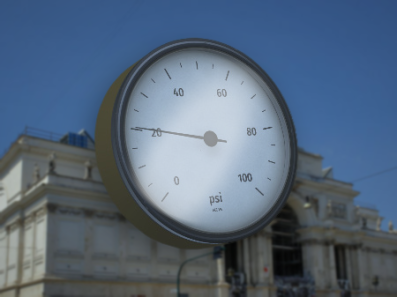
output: **20** psi
